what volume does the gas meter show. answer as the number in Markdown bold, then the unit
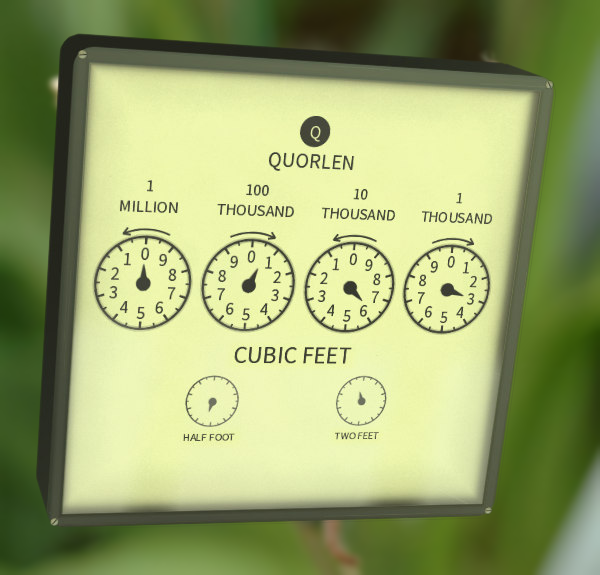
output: **6300** ft³
